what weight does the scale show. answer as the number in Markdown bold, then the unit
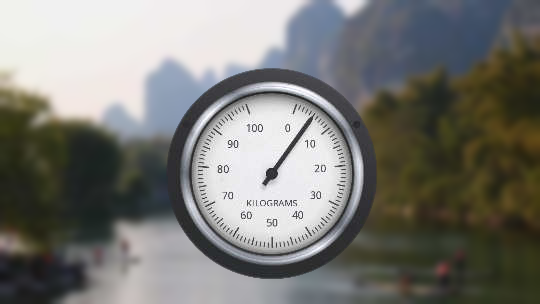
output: **5** kg
